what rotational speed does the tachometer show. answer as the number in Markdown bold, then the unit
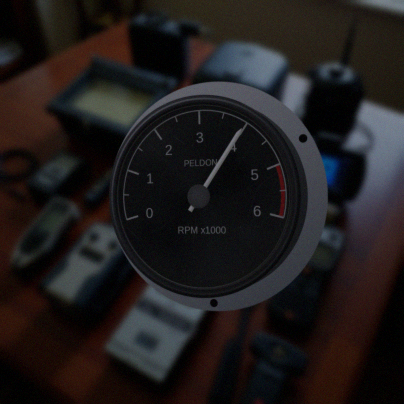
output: **4000** rpm
